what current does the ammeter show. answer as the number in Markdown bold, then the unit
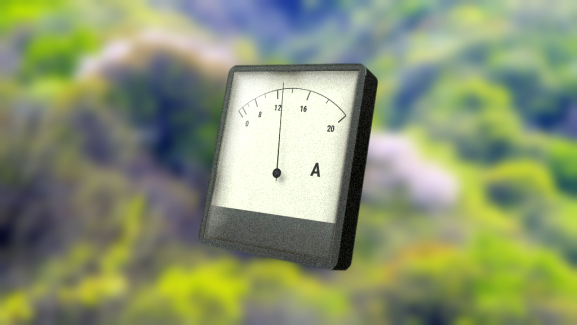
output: **13** A
